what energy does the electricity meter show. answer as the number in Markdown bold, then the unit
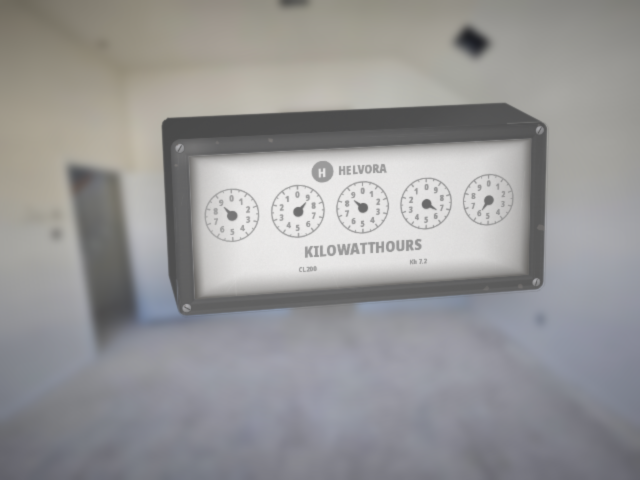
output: **88866** kWh
